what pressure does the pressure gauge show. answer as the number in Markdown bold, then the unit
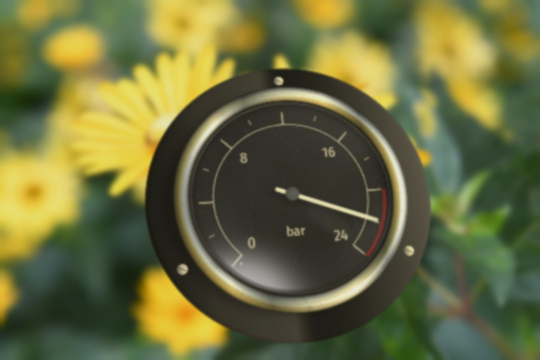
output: **22** bar
